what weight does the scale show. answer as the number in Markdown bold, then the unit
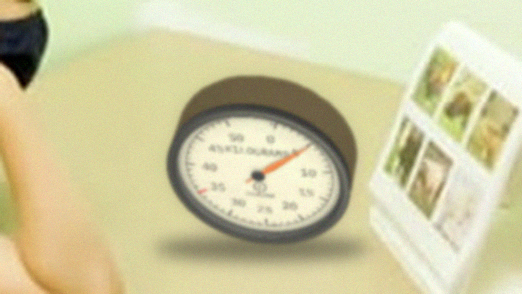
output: **5** kg
